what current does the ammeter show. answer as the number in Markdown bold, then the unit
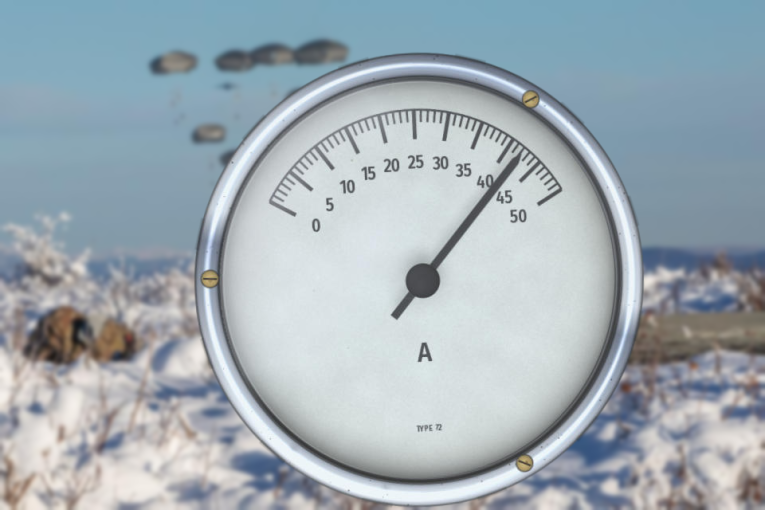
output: **42** A
